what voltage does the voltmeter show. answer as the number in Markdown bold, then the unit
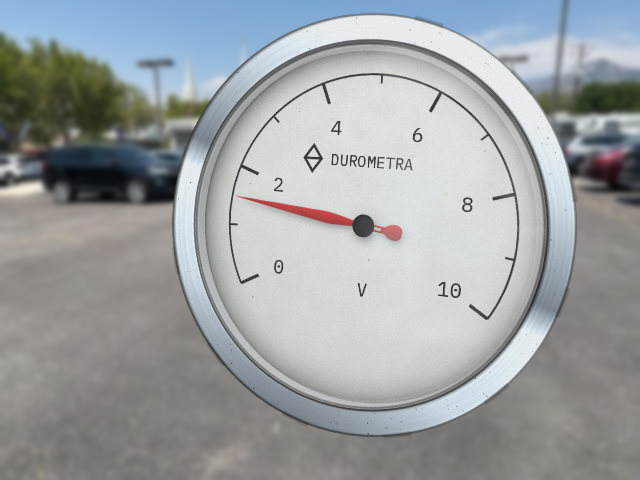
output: **1.5** V
